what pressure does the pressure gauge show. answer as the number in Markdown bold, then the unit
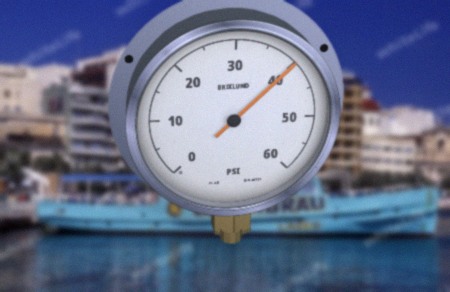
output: **40** psi
